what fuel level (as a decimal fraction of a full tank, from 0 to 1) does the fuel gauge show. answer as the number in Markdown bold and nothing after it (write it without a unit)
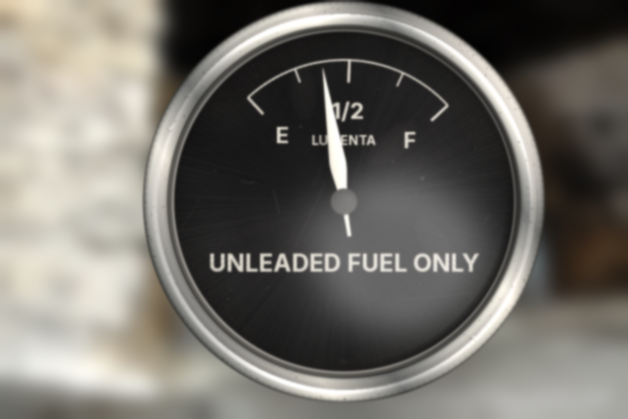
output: **0.375**
